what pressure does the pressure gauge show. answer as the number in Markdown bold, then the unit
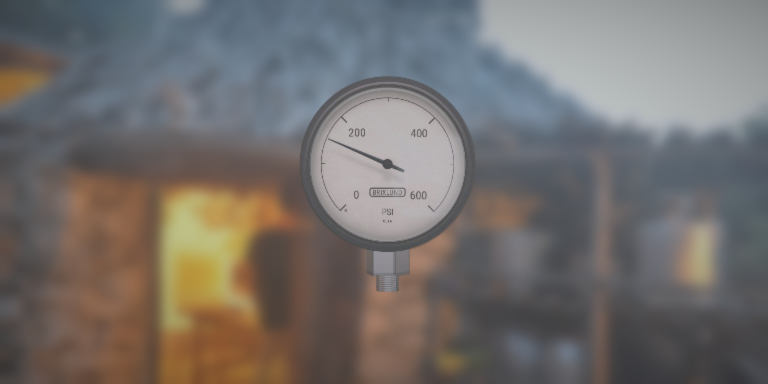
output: **150** psi
